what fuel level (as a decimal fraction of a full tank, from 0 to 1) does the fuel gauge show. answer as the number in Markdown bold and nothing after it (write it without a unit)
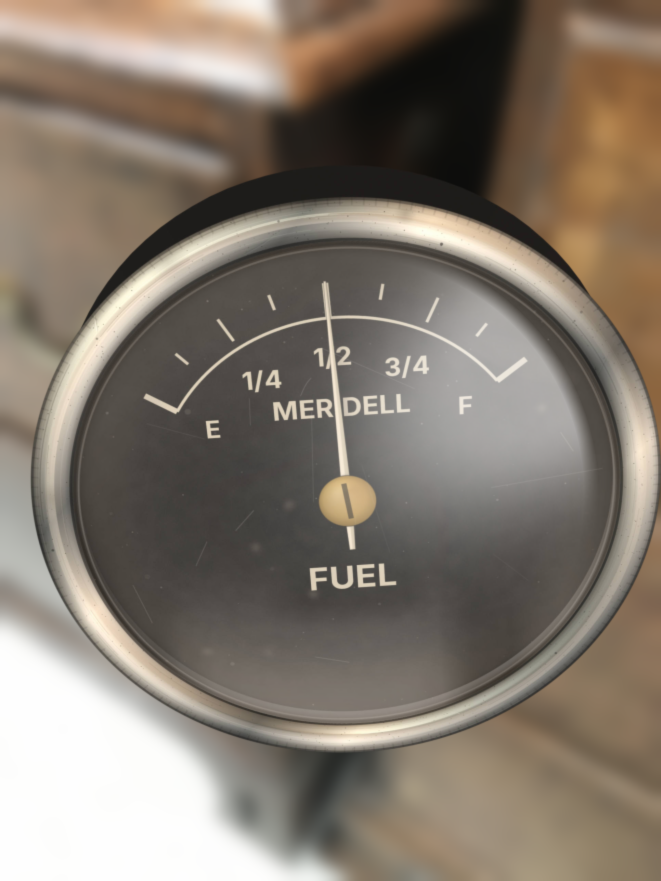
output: **0.5**
